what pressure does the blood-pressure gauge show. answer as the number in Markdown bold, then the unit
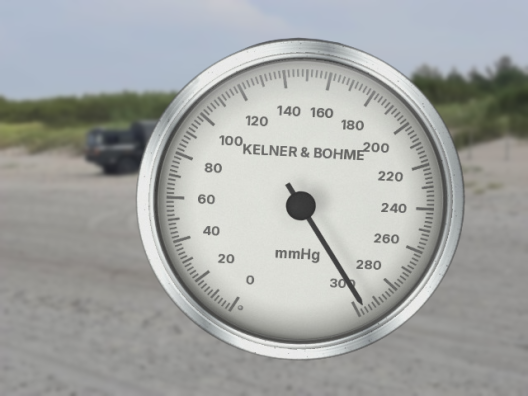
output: **296** mmHg
